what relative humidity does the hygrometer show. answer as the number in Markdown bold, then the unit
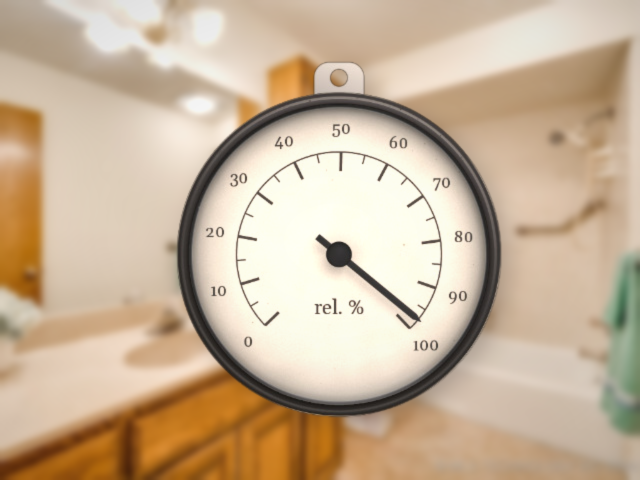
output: **97.5** %
